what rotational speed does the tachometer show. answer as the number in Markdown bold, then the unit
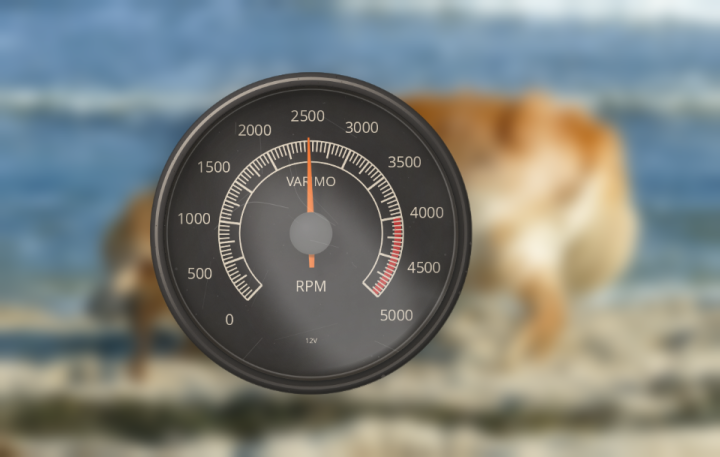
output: **2500** rpm
